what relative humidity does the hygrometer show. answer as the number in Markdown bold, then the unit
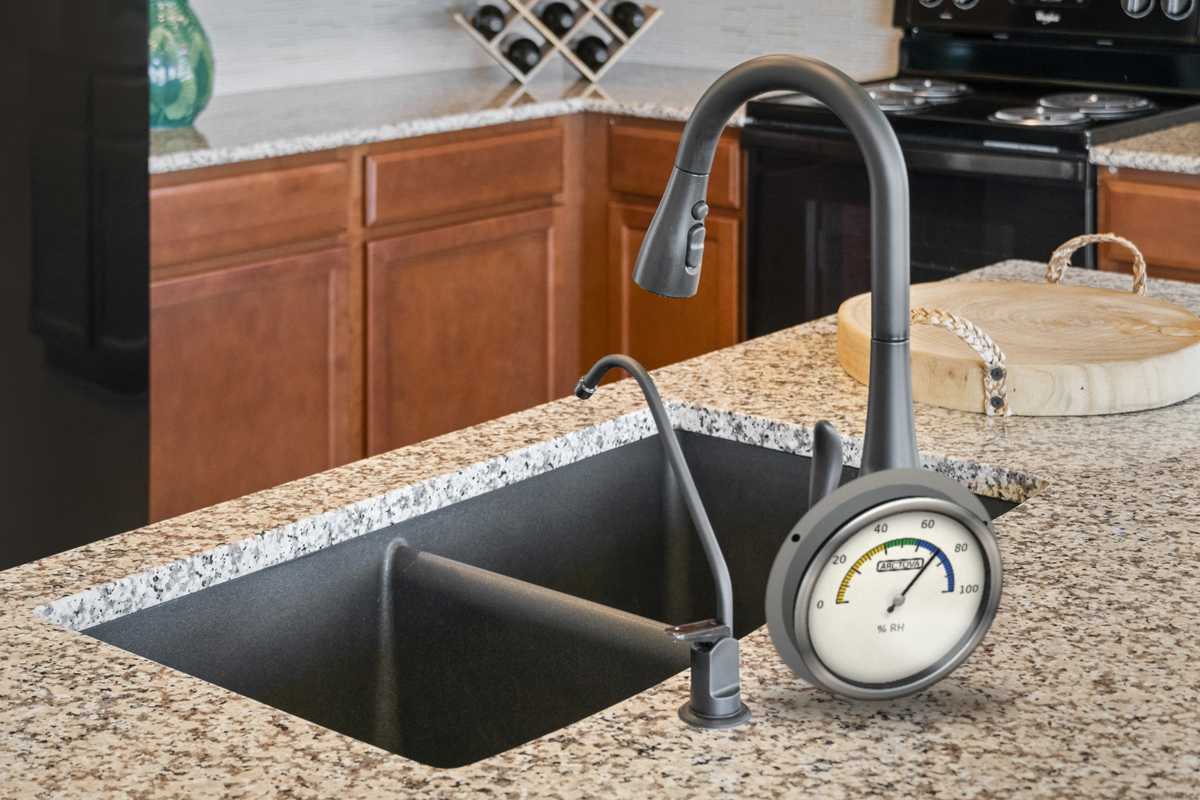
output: **70** %
